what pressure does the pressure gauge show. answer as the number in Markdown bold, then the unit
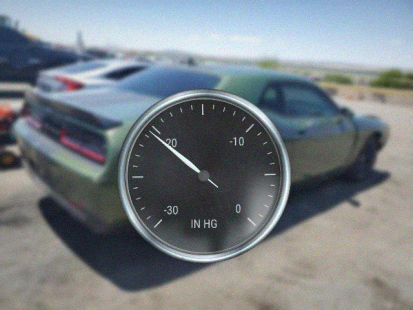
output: **-20.5** inHg
